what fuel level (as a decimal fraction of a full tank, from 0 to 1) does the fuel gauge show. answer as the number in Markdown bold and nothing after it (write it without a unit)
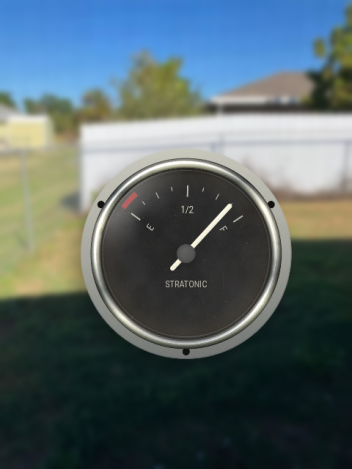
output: **0.875**
